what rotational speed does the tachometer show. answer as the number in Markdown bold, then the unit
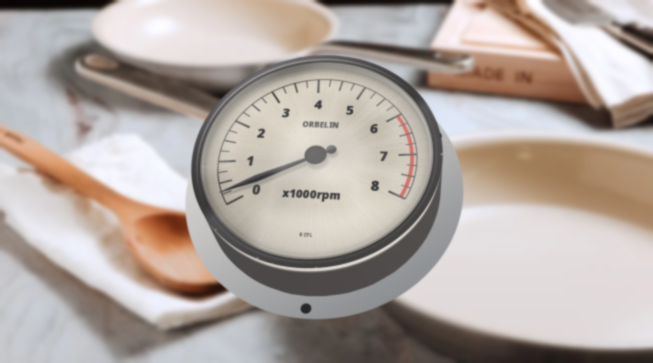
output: **250** rpm
